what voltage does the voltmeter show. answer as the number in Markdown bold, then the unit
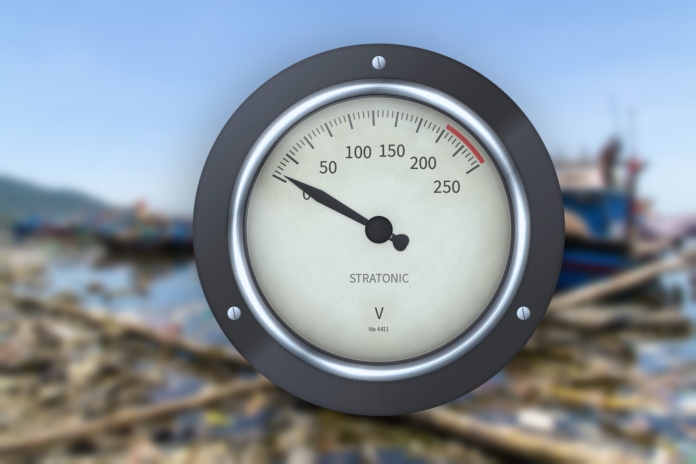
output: **5** V
